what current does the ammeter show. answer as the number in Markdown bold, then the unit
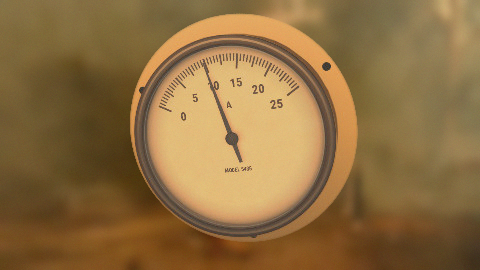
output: **10** A
